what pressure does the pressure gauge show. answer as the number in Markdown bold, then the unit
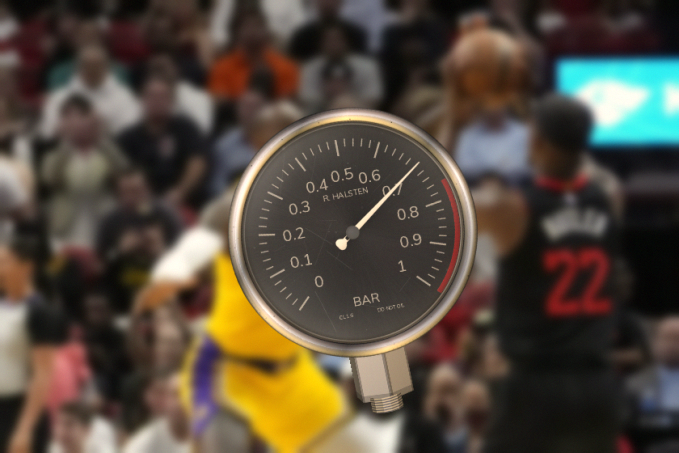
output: **0.7** bar
